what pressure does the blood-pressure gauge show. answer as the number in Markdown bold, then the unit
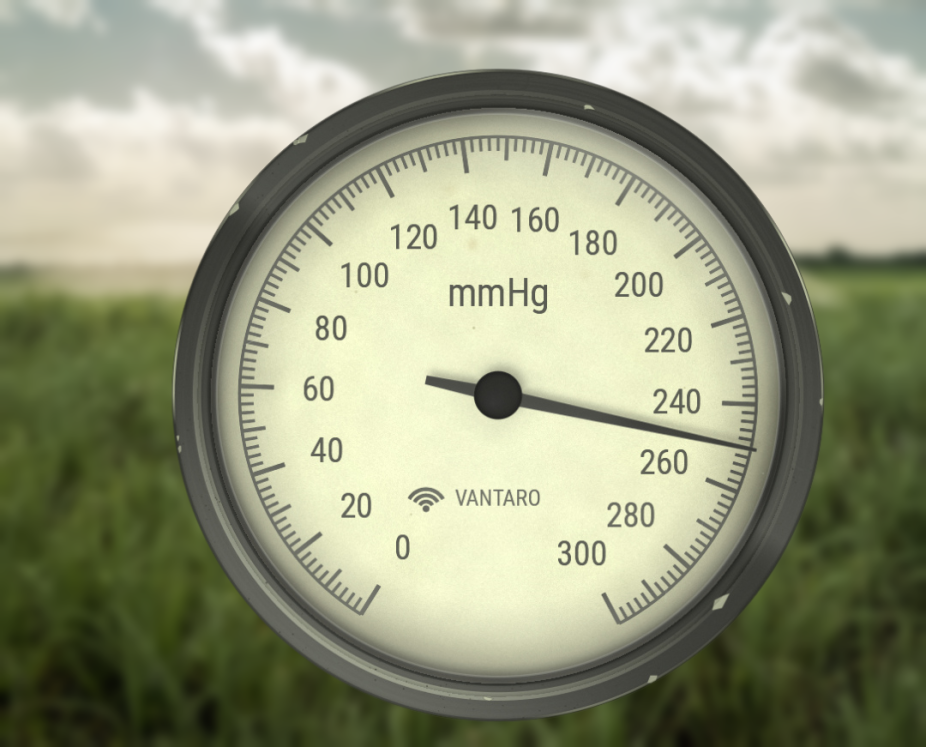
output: **250** mmHg
